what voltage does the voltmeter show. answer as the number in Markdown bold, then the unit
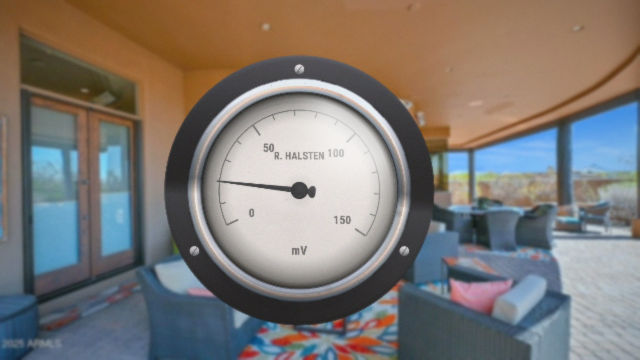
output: **20** mV
